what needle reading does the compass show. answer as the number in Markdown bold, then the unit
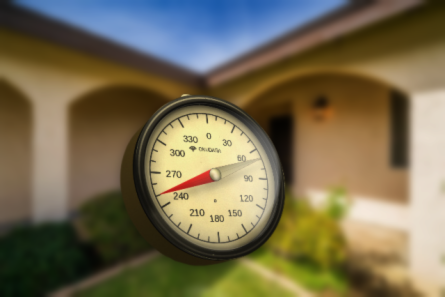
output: **250** °
